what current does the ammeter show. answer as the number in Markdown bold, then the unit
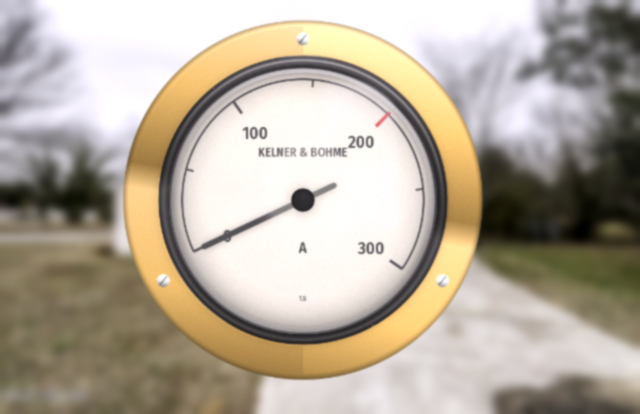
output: **0** A
